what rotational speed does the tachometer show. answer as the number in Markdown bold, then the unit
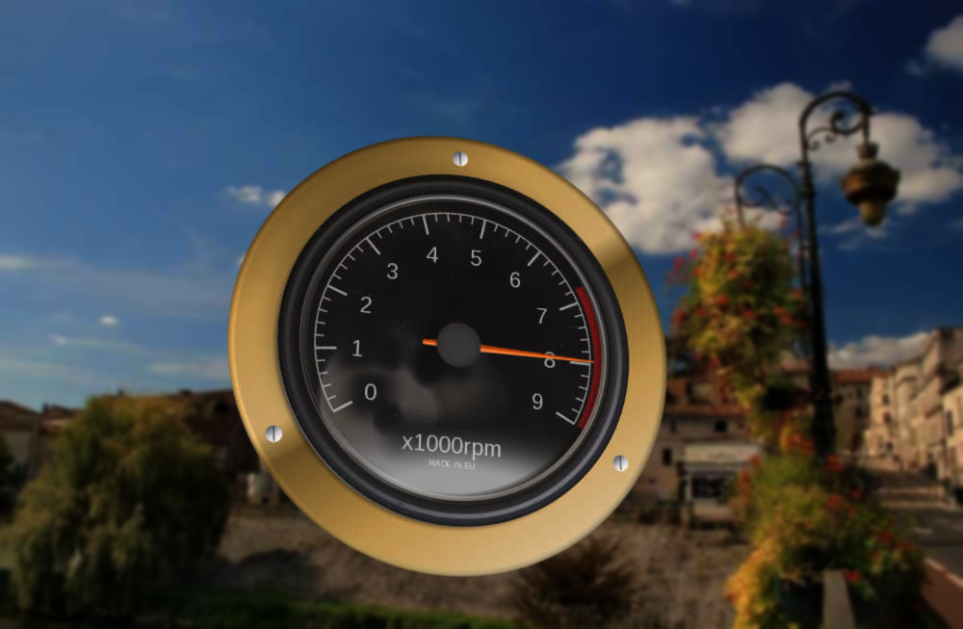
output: **8000** rpm
